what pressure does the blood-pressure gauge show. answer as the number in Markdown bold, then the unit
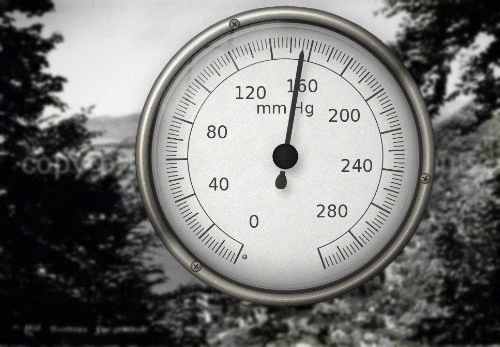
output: **156** mmHg
